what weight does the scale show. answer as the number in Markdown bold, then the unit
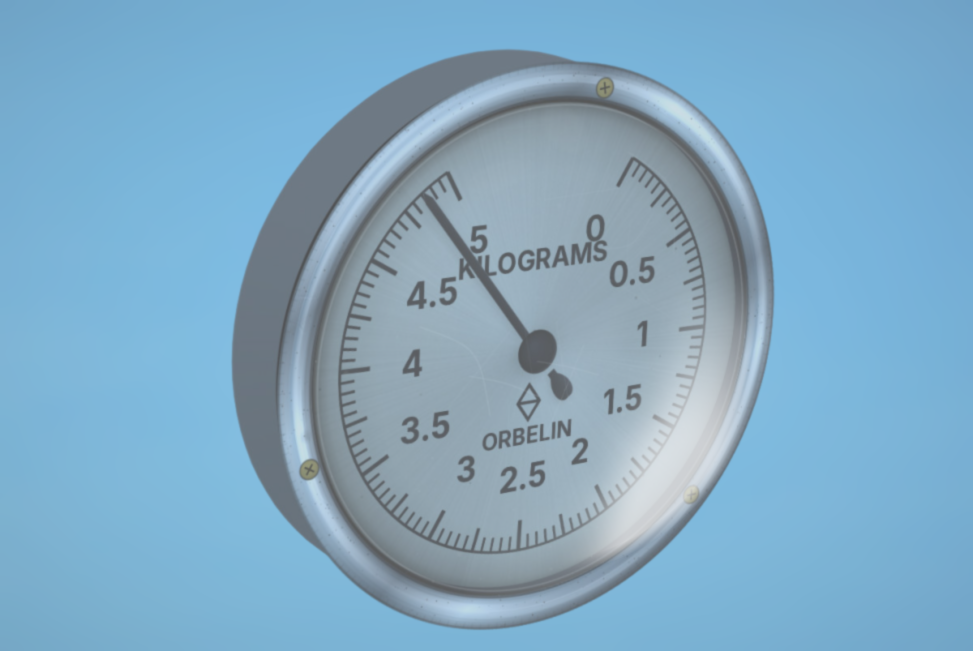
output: **4.85** kg
